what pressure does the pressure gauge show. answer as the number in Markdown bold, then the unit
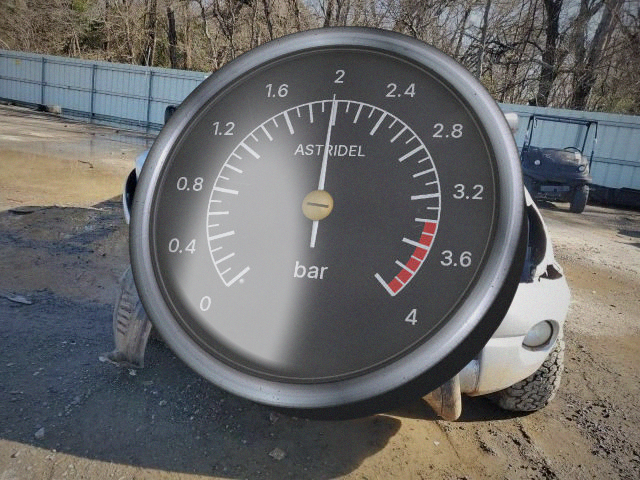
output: **2** bar
